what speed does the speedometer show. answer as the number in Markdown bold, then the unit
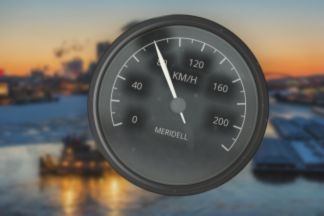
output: **80** km/h
